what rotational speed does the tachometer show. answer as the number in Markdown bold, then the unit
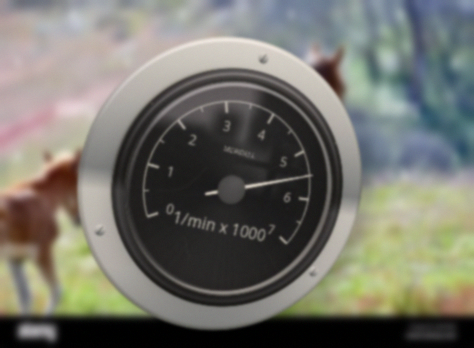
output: **5500** rpm
